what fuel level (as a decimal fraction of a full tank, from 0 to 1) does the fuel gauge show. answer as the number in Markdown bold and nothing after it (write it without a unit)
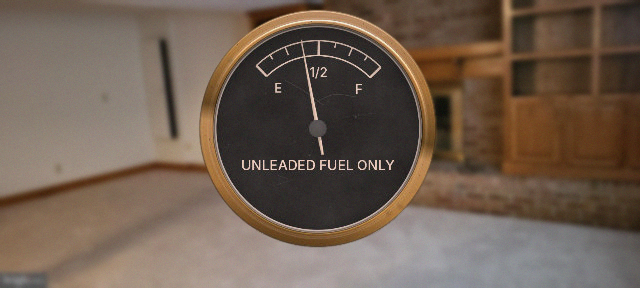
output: **0.375**
